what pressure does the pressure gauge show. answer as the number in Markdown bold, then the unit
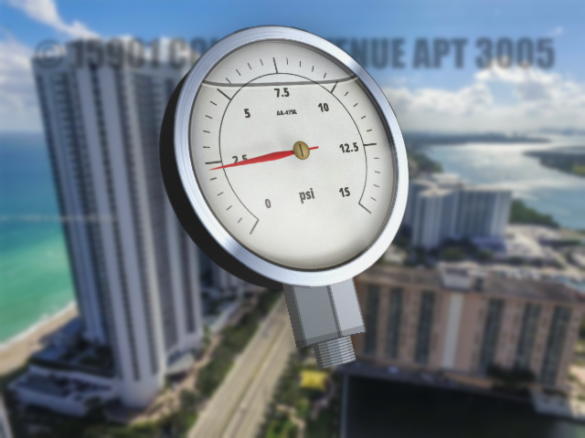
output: **2.25** psi
